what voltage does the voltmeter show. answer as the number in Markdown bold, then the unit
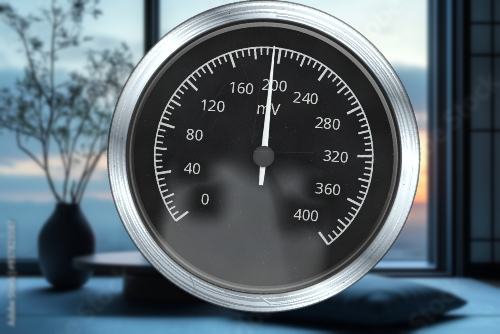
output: **195** mV
